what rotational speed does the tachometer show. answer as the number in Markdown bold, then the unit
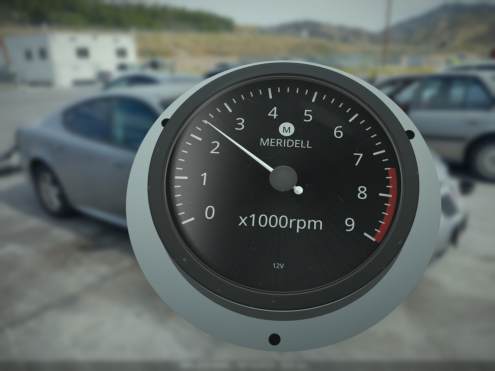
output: **2400** rpm
